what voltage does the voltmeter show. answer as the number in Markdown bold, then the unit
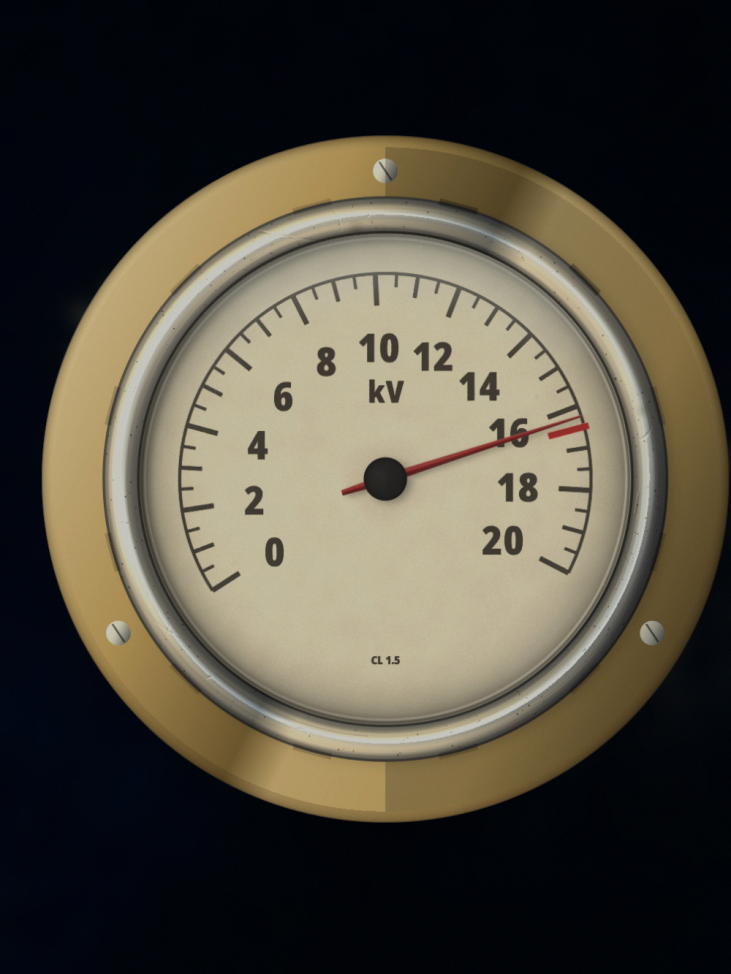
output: **16.25** kV
